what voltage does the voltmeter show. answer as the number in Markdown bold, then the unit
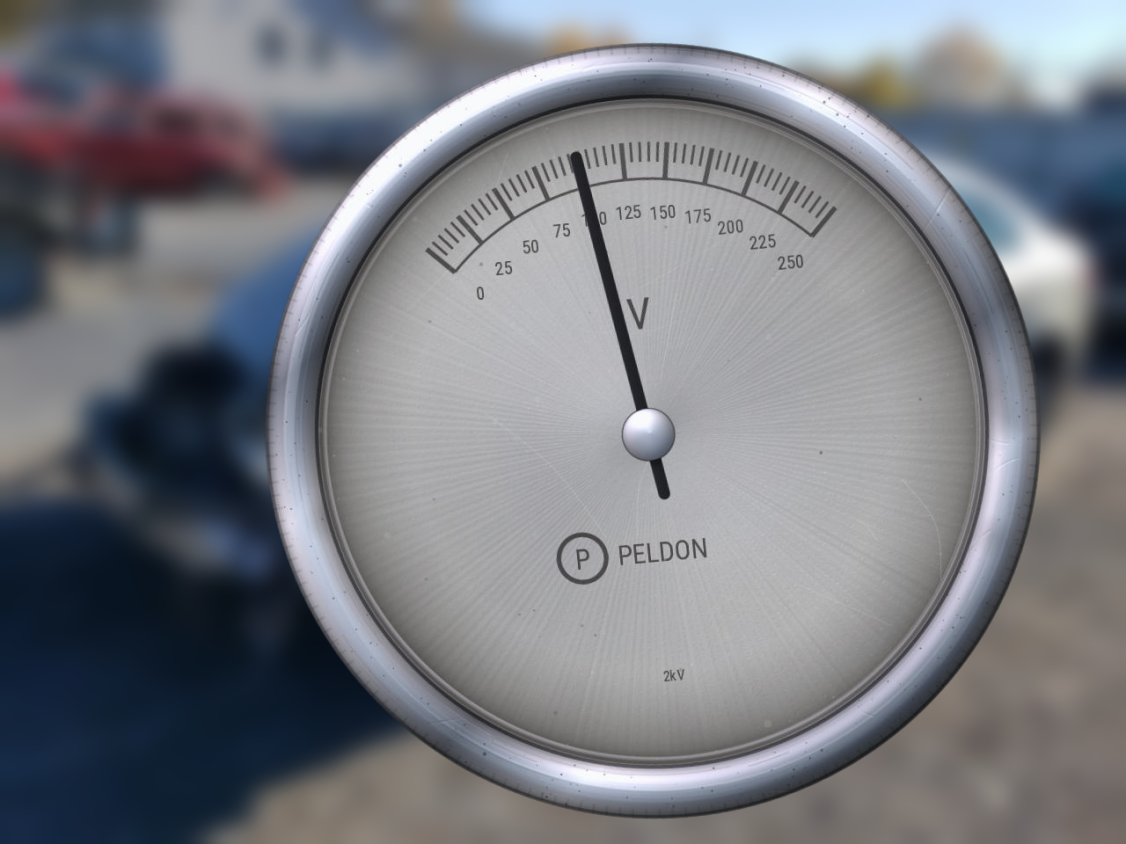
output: **100** V
